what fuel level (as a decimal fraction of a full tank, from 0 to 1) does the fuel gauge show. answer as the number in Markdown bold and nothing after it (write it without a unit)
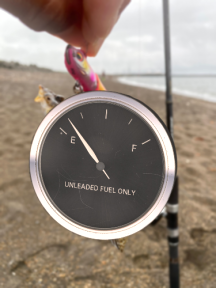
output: **0.125**
